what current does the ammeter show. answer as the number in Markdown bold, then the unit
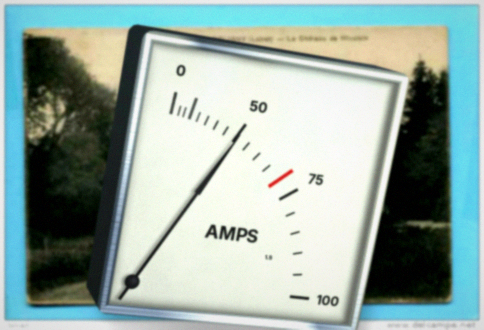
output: **50** A
